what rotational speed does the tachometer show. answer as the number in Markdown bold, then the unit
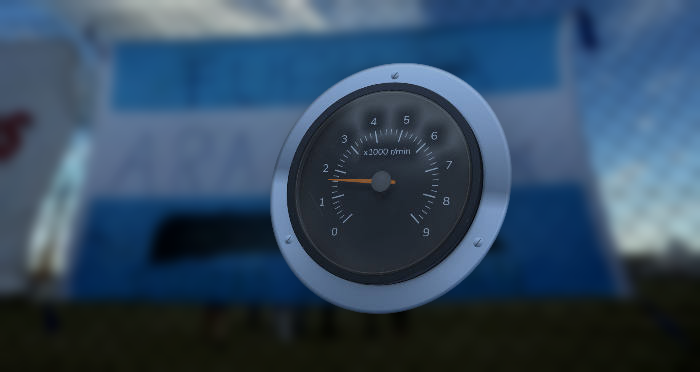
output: **1600** rpm
